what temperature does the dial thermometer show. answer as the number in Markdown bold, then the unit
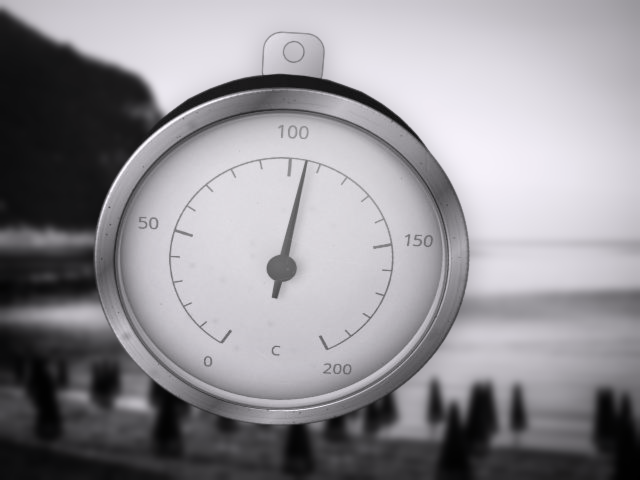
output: **105** °C
